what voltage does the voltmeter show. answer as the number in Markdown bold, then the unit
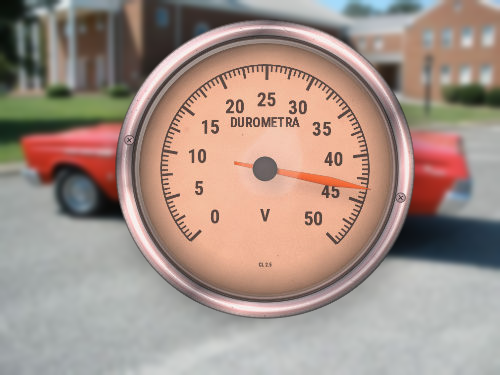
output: **43.5** V
